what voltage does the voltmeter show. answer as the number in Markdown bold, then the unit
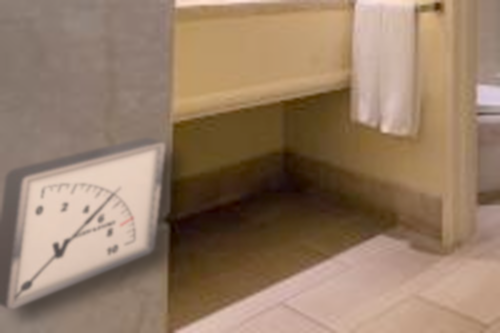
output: **5** V
